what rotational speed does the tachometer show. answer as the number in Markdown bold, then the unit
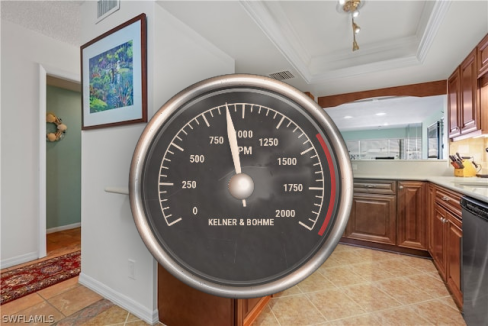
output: **900** rpm
